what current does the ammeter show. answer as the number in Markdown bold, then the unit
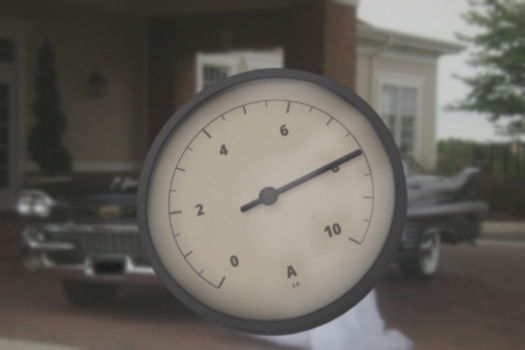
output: **8** A
